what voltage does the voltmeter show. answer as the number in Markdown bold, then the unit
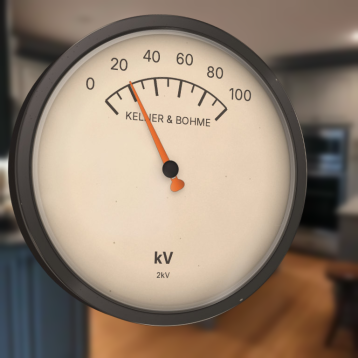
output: **20** kV
